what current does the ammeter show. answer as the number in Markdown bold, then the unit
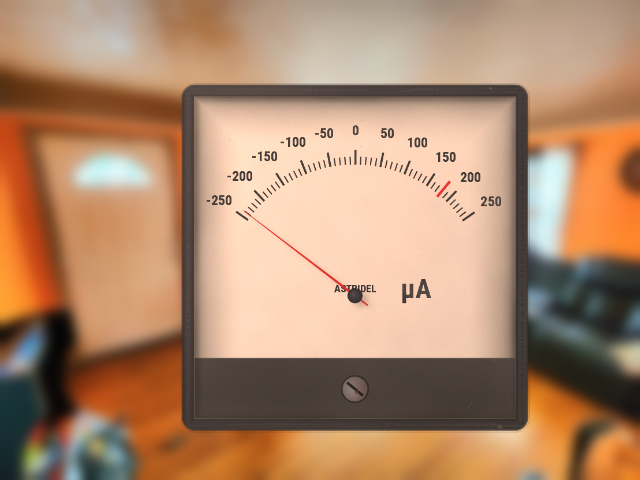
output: **-240** µA
